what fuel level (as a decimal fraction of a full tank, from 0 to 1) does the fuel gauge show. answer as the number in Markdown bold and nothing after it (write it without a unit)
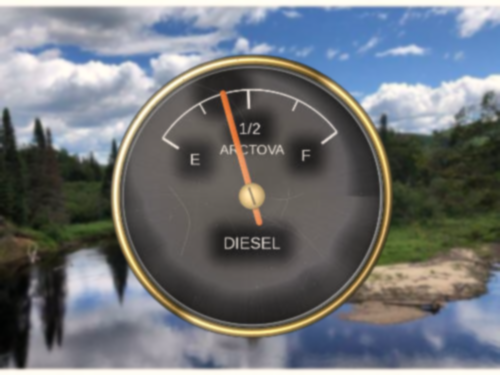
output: **0.375**
